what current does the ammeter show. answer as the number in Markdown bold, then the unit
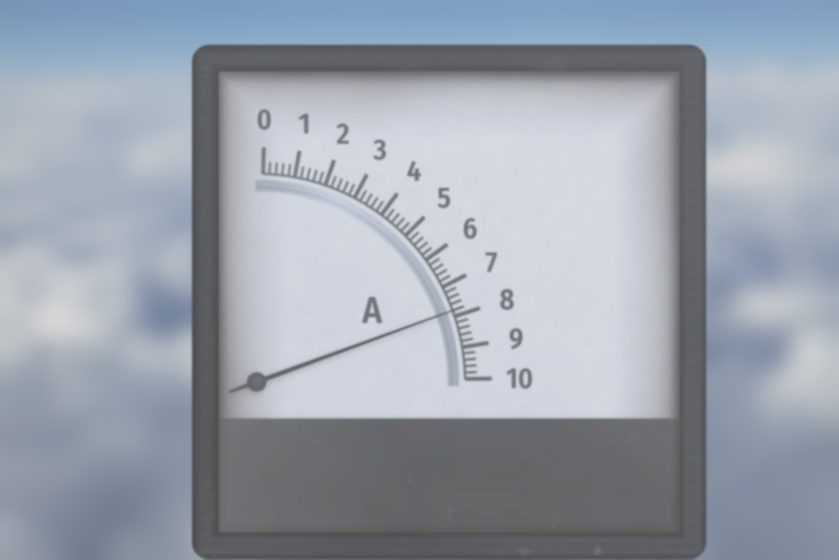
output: **7.8** A
